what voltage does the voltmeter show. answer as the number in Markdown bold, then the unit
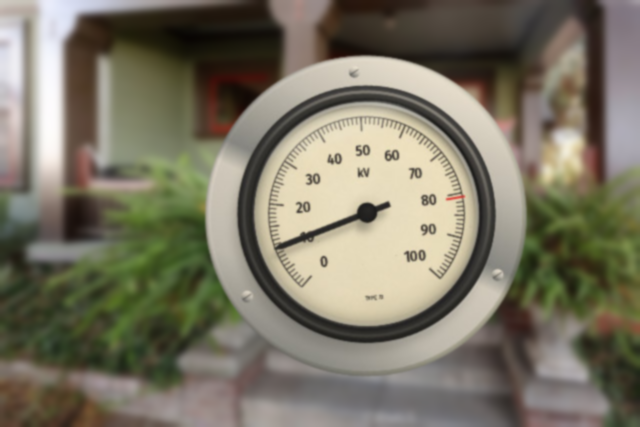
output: **10** kV
